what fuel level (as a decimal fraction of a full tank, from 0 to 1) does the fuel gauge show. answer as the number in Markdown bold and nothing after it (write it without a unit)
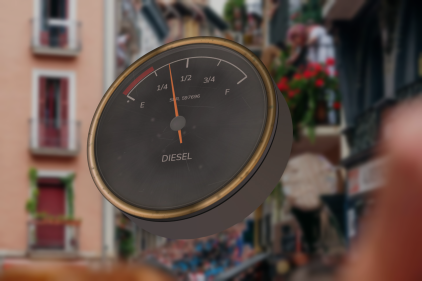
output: **0.375**
